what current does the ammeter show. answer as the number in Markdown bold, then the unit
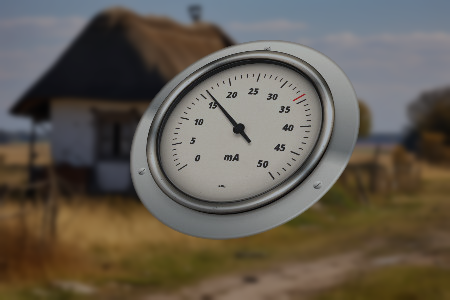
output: **16** mA
